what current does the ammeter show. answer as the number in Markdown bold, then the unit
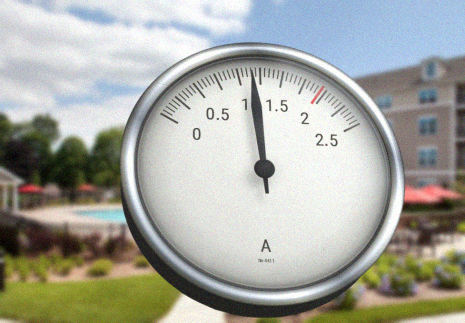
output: **1.15** A
